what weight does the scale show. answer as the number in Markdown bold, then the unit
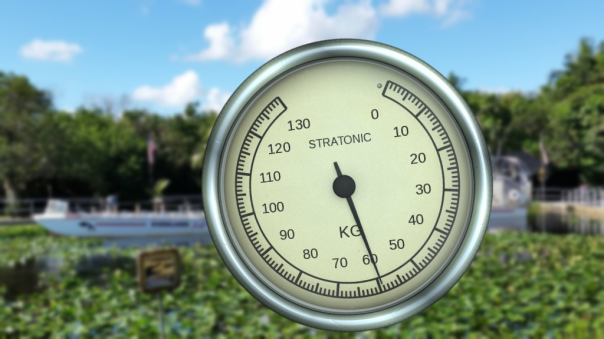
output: **59** kg
